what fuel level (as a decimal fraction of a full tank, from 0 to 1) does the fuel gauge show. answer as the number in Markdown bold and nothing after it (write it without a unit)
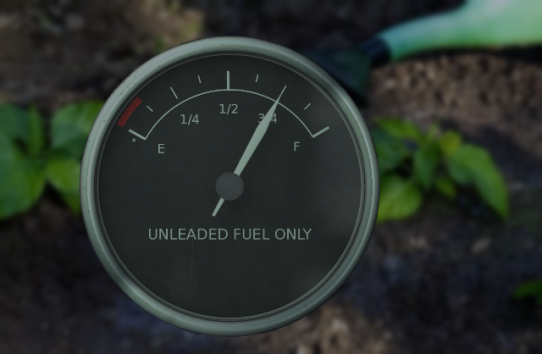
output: **0.75**
